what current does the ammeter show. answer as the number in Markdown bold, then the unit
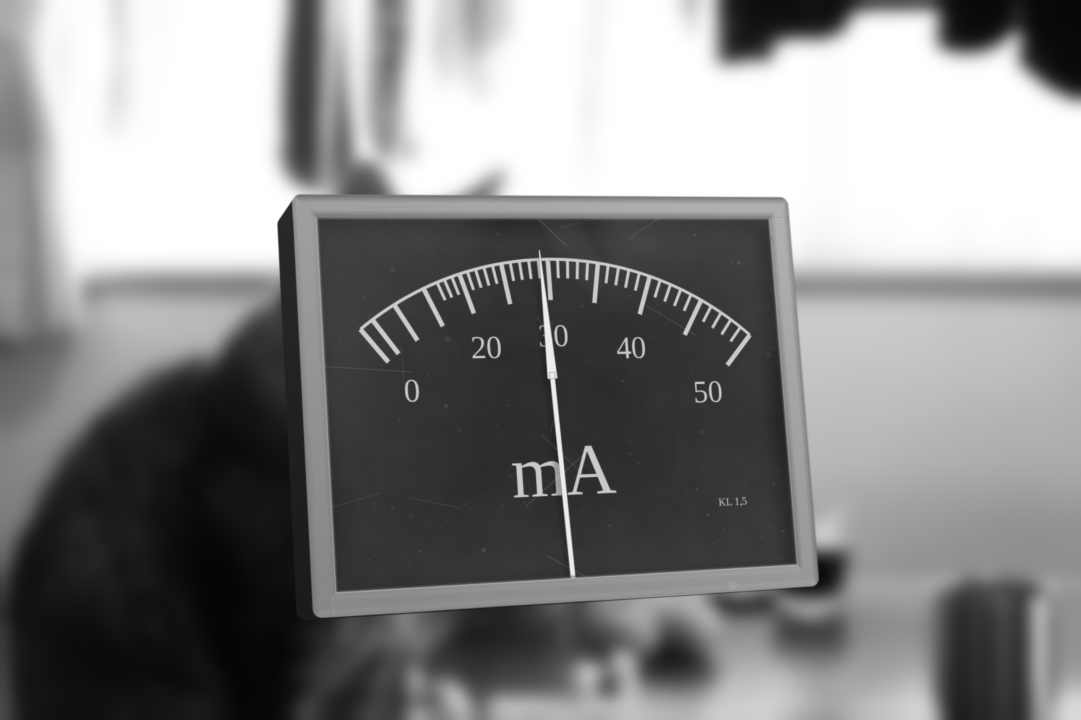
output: **29** mA
